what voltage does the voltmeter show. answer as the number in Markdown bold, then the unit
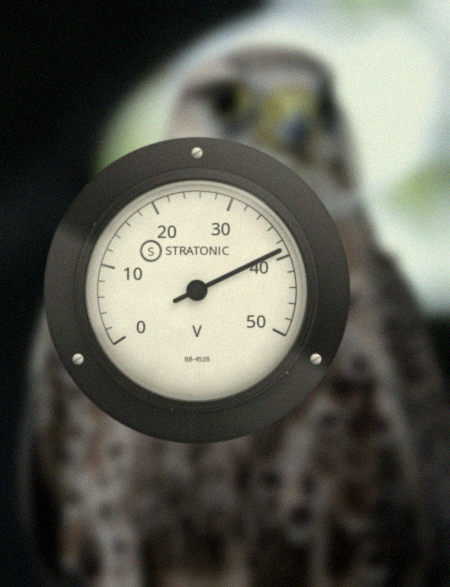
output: **39** V
